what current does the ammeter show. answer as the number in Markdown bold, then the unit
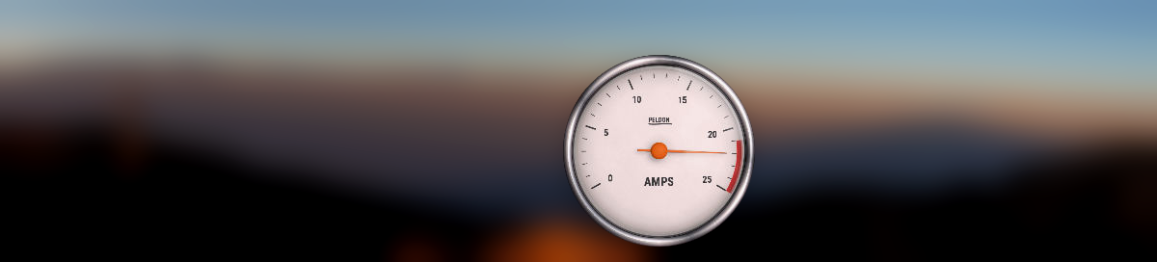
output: **22** A
